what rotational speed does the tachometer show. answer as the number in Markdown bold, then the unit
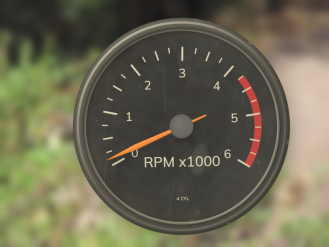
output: **125** rpm
